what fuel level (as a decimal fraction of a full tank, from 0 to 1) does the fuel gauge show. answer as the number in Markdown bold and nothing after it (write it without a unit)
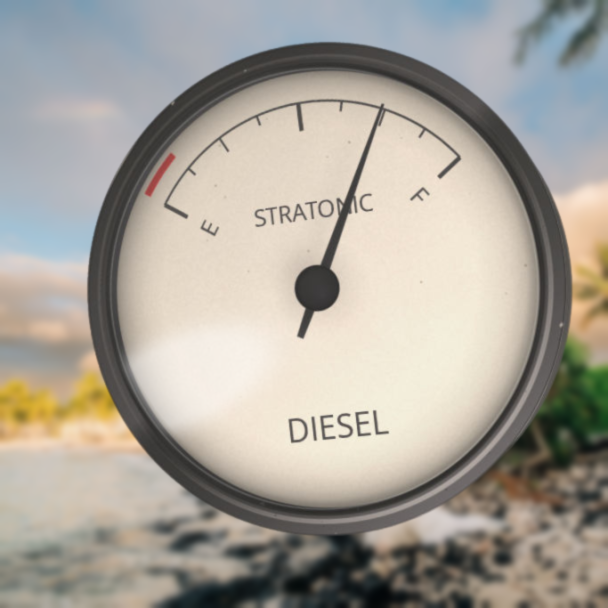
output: **0.75**
